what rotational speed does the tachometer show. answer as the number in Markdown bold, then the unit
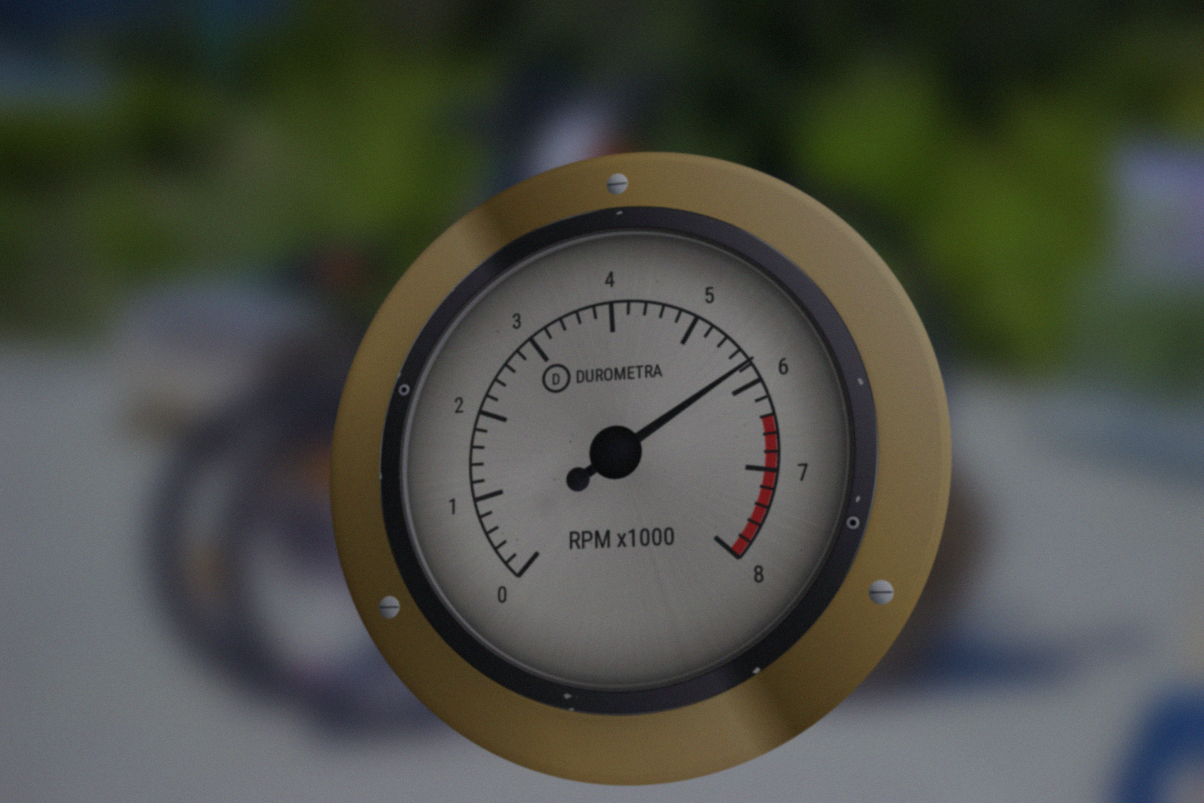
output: **5800** rpm
